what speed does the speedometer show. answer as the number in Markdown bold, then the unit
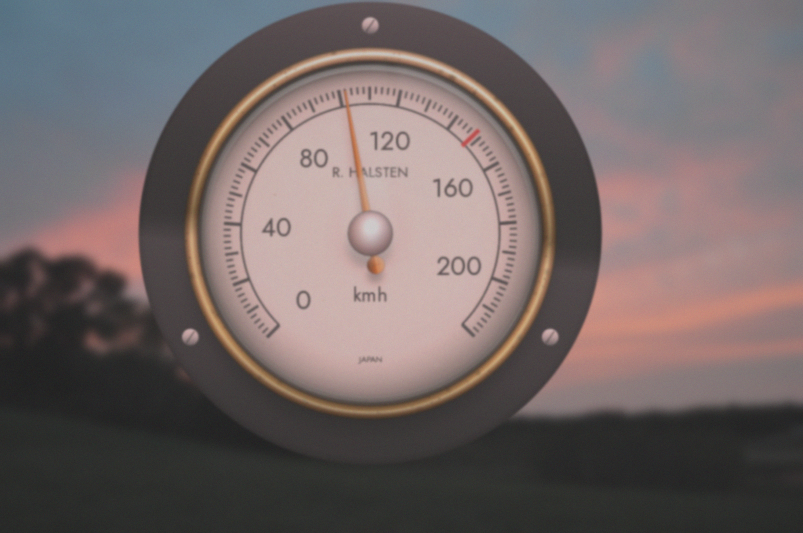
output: **102** km/h
